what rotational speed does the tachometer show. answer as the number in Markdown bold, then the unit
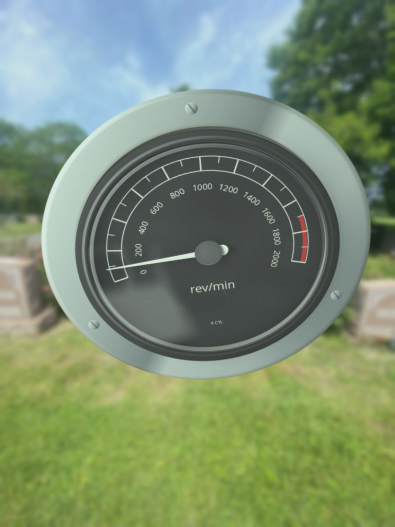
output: **100** rpm
